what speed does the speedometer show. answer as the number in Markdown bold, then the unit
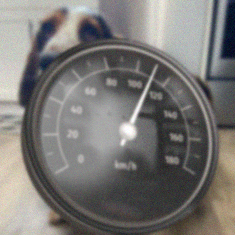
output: **110** km/h
